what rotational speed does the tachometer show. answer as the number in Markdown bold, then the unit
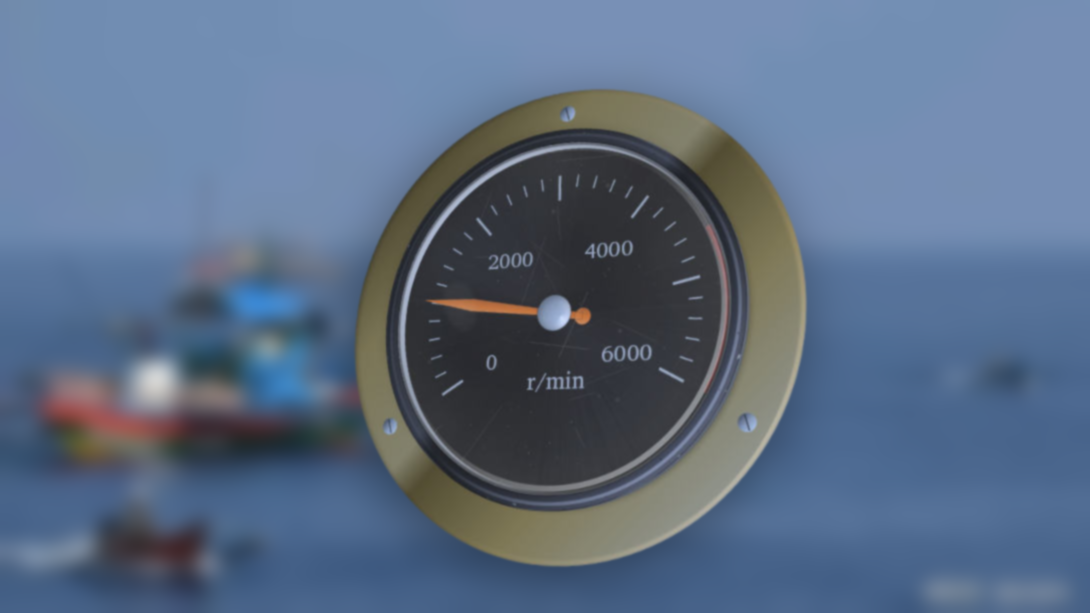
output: **1000** rpm
